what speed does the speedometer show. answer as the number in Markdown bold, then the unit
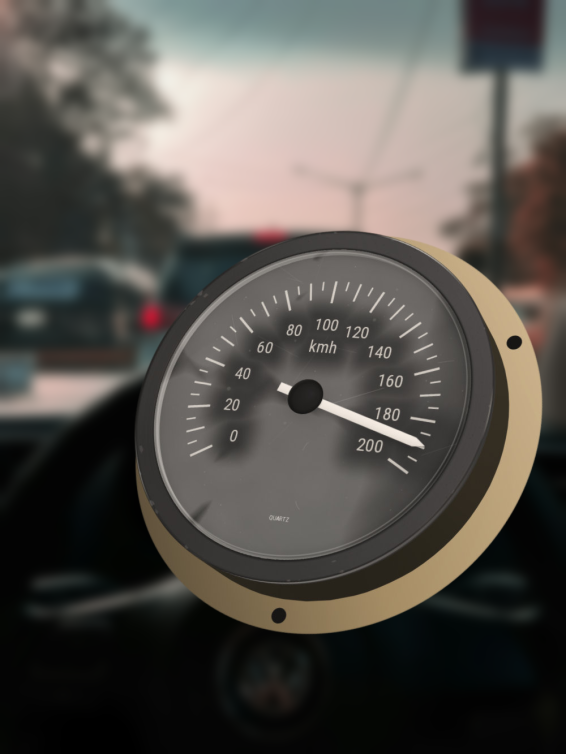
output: **190** km/h
